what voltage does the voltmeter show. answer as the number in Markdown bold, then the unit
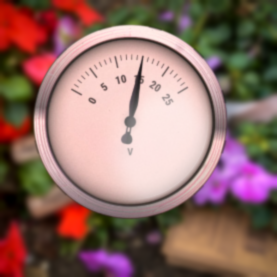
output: **15** V
